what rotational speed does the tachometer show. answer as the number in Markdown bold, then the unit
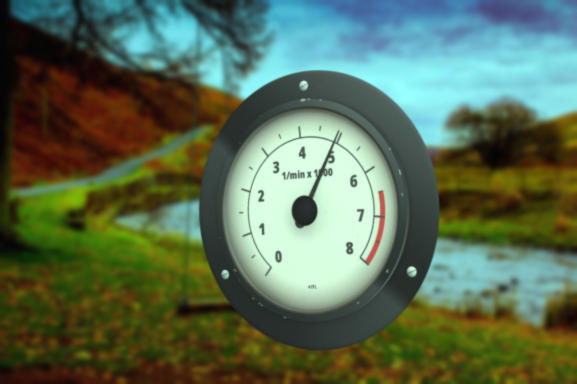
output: **5000** rpm
